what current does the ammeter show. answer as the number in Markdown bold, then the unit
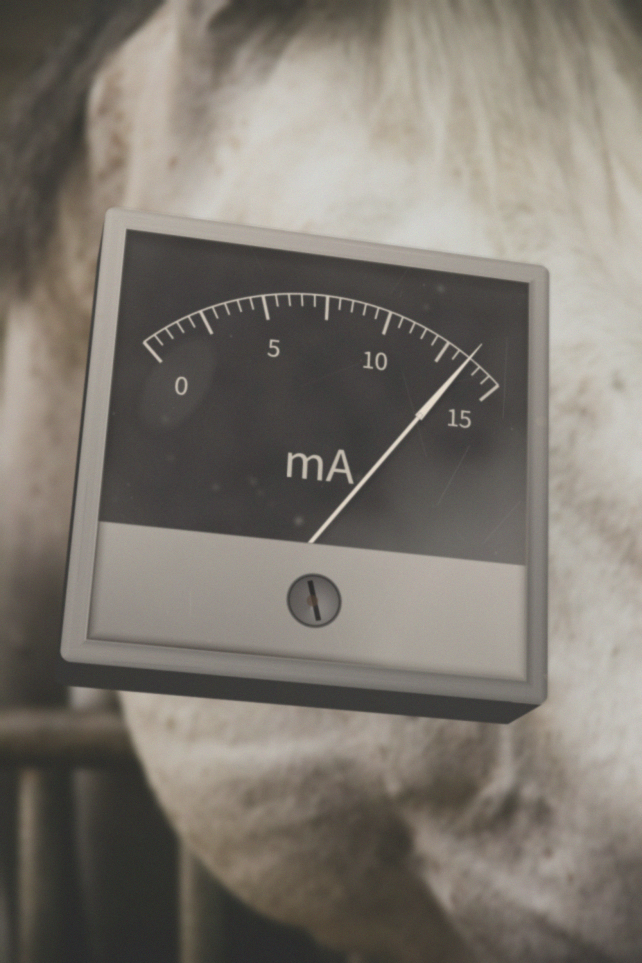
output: **13.5** mA
